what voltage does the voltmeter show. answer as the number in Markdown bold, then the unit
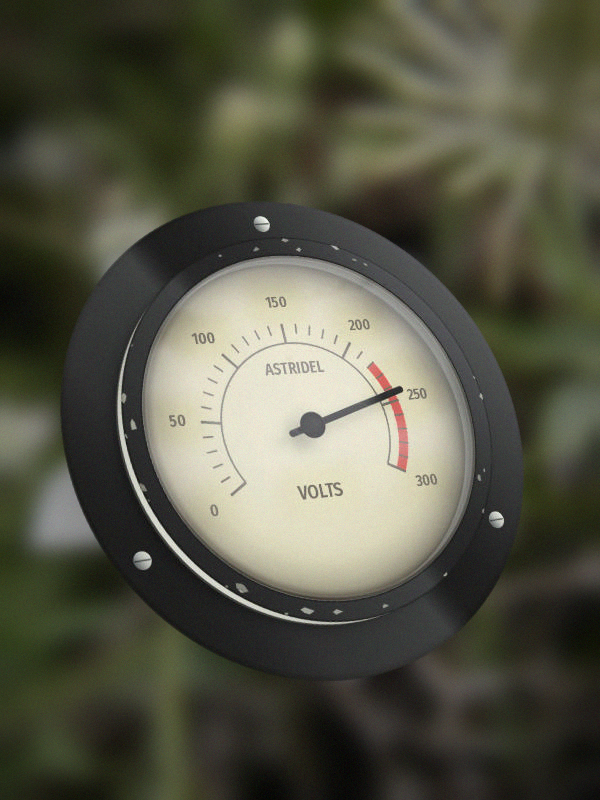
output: **245** V
